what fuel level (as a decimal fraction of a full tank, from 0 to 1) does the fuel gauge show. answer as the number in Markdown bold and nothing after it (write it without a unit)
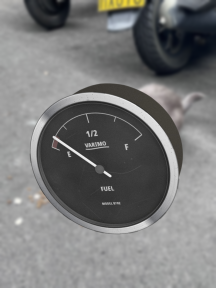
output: **0.125**
